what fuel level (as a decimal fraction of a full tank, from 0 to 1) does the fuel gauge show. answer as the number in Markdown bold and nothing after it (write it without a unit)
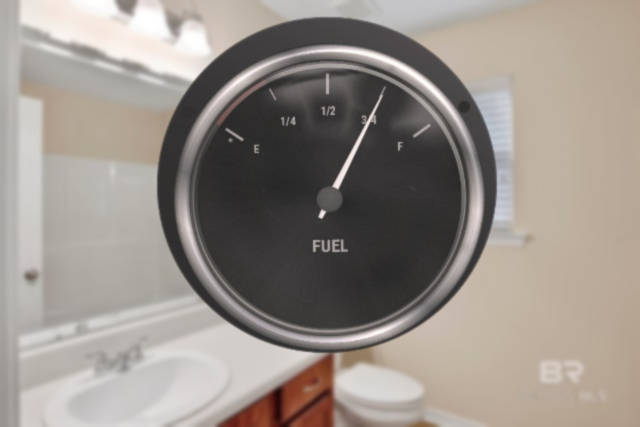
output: **0.75**
